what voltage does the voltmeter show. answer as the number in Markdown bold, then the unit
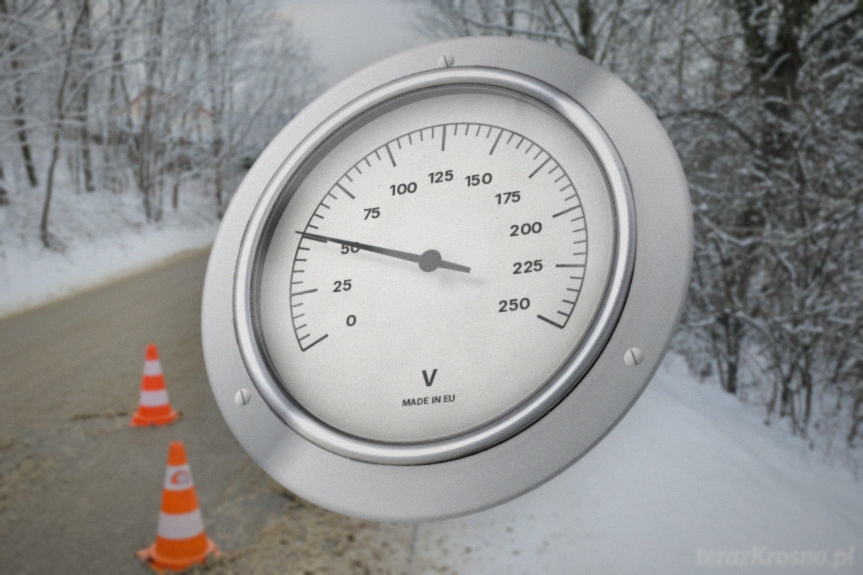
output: **50** V
